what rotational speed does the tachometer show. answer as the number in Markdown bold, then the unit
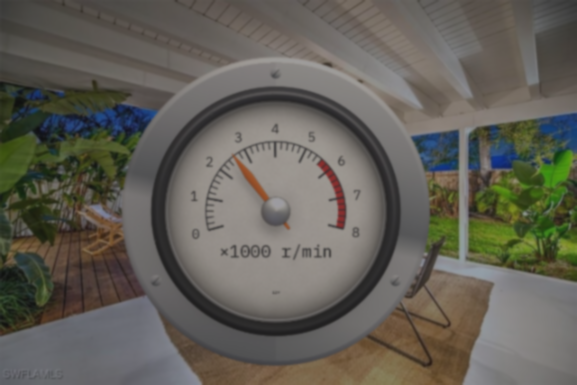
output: **2600** rpm
